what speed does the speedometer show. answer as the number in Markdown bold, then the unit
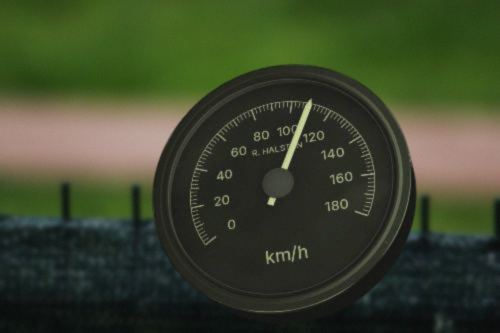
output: **110** km/h
